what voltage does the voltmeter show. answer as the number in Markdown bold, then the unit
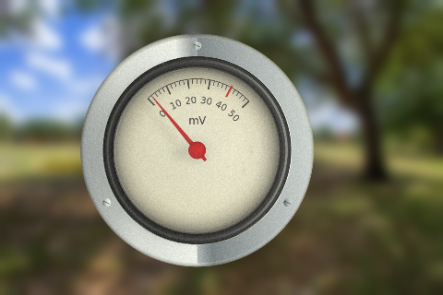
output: **2** mV
